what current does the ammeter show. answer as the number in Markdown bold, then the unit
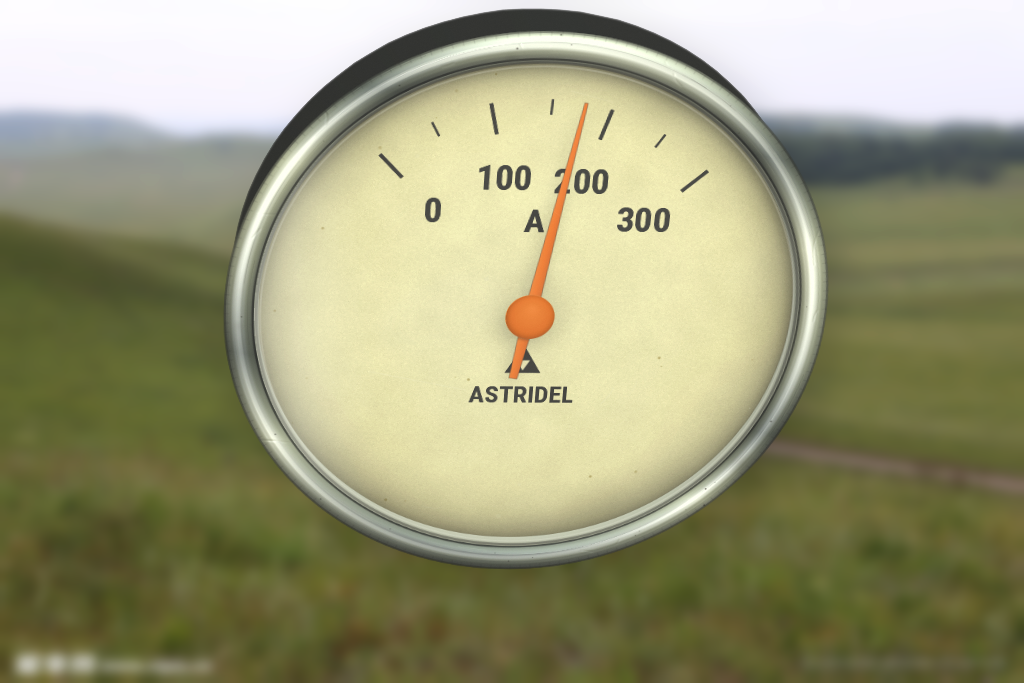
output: **175** A
